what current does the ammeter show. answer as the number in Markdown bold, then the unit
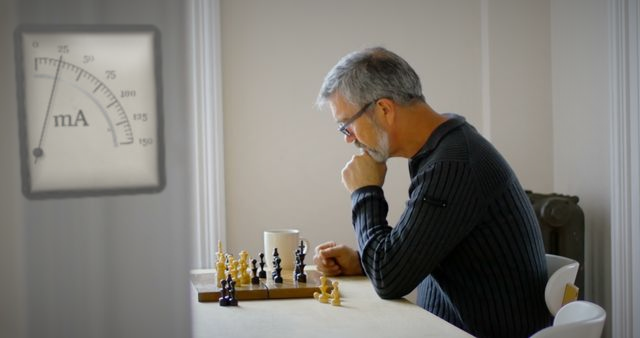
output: **25** mA
